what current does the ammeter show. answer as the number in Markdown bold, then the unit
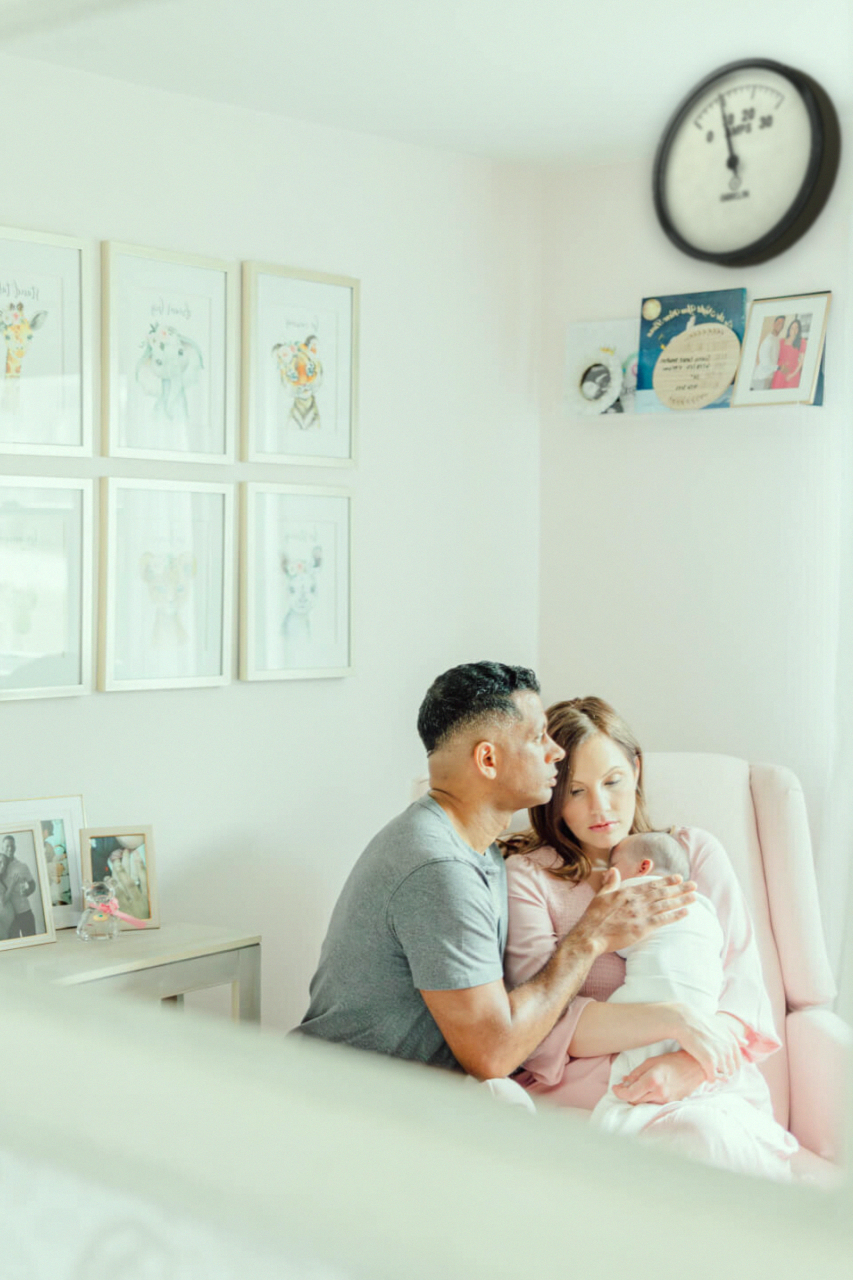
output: **10** A
